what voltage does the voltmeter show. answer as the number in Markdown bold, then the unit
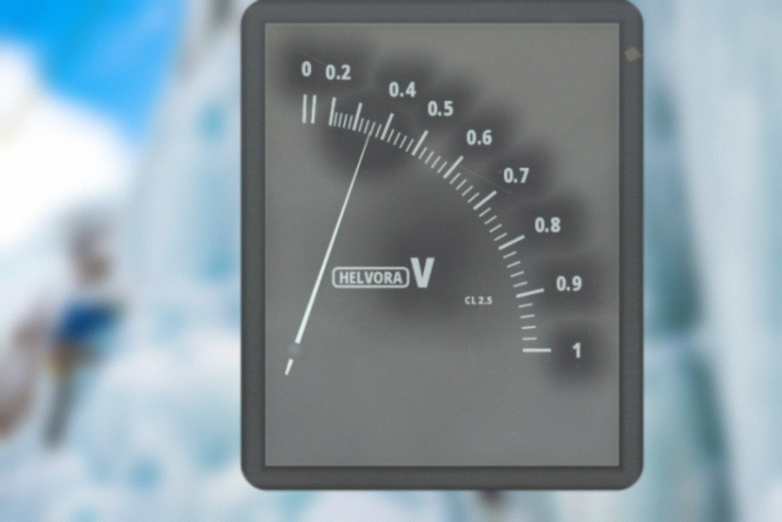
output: **0.36** V
